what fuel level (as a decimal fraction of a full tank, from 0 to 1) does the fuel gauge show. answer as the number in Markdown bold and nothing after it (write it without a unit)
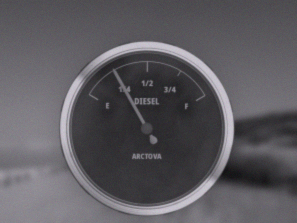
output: **0.25**
